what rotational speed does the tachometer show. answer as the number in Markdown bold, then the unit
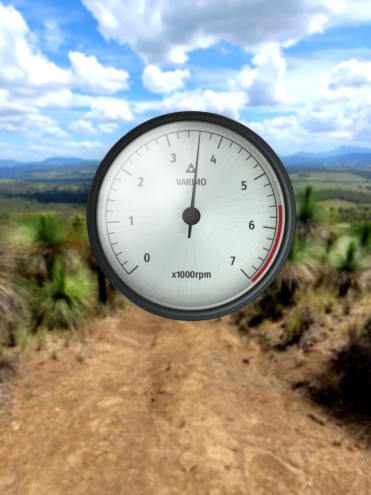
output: **3600** rpm
